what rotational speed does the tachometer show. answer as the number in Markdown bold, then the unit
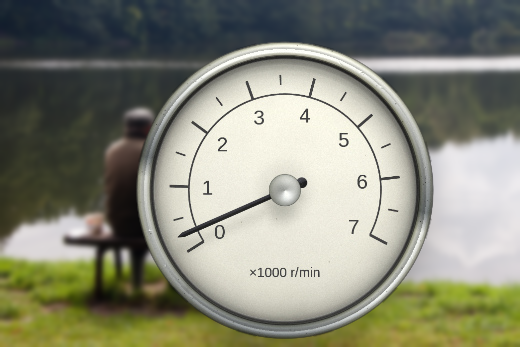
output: **250** rpm
